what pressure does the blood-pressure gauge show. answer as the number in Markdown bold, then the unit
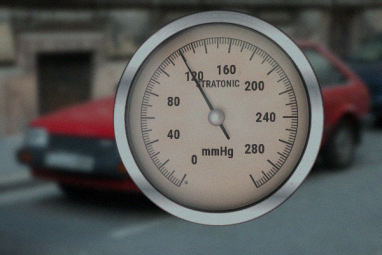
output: **120** mmHg
